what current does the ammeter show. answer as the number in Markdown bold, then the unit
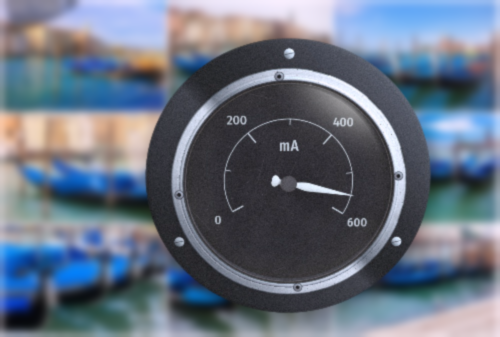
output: **550** mA
